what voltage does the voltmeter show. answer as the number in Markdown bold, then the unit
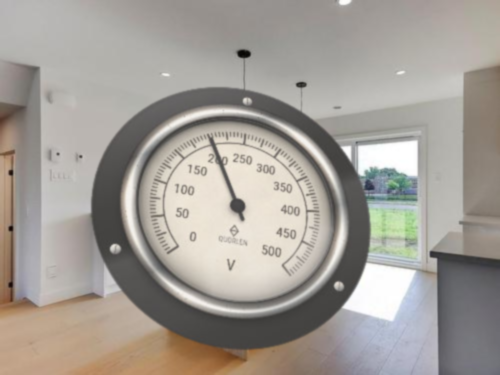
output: **200** V
